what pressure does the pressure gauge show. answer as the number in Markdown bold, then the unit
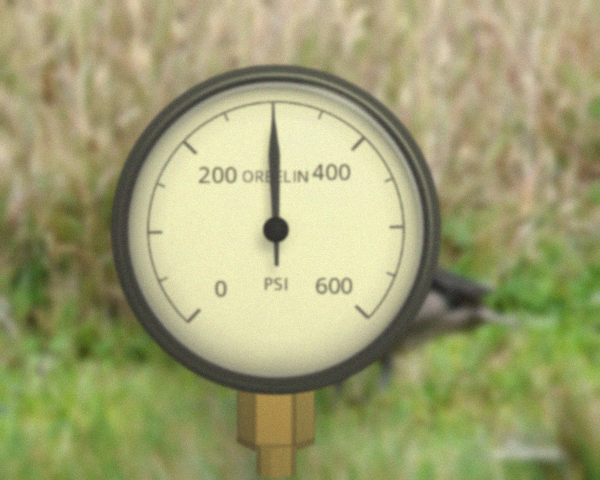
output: **300** psi
